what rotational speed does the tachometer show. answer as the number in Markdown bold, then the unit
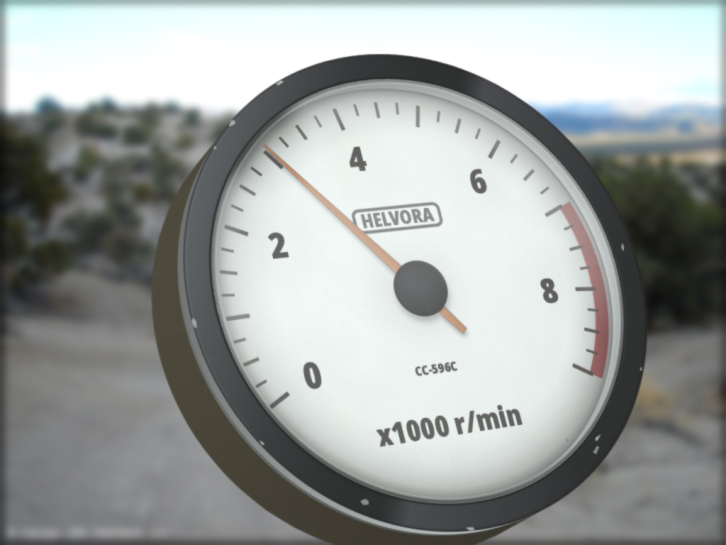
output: **3000** rpm
